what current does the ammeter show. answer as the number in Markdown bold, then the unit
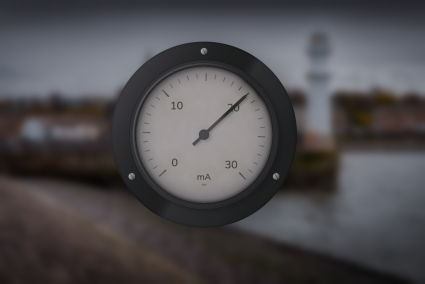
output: **20** mA
